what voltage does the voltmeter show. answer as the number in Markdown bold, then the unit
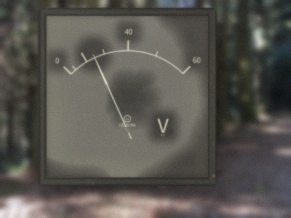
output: **25** V
